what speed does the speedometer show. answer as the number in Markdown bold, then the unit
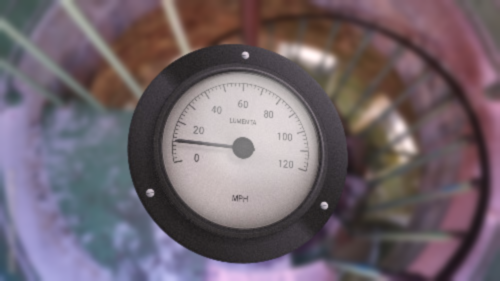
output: **10** mph
